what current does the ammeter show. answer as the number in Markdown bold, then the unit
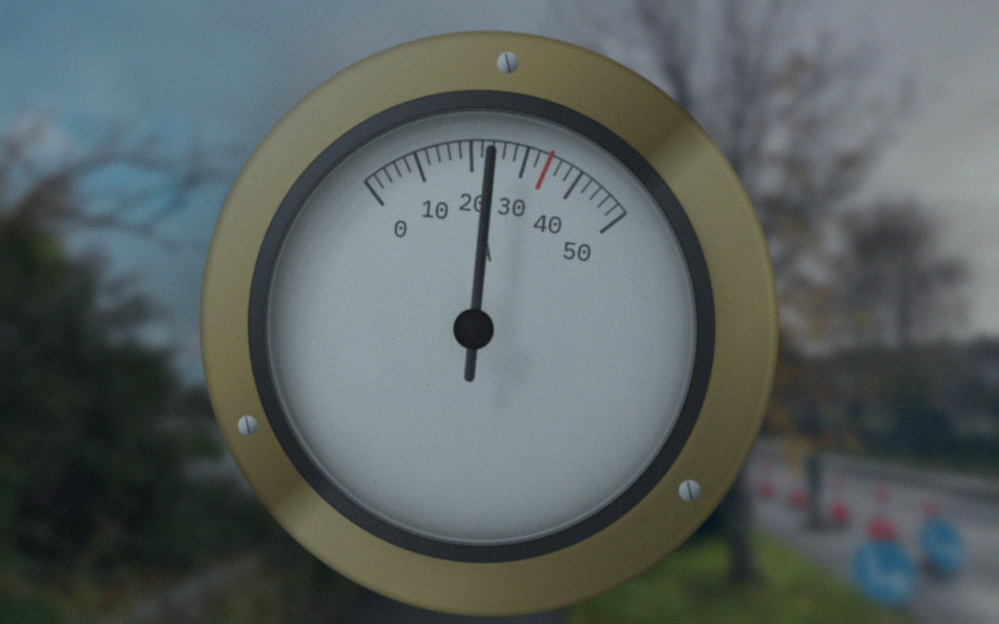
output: **24** A
